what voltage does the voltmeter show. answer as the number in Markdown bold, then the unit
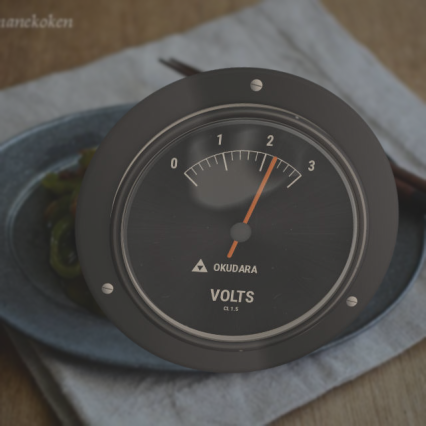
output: **2.2** V
